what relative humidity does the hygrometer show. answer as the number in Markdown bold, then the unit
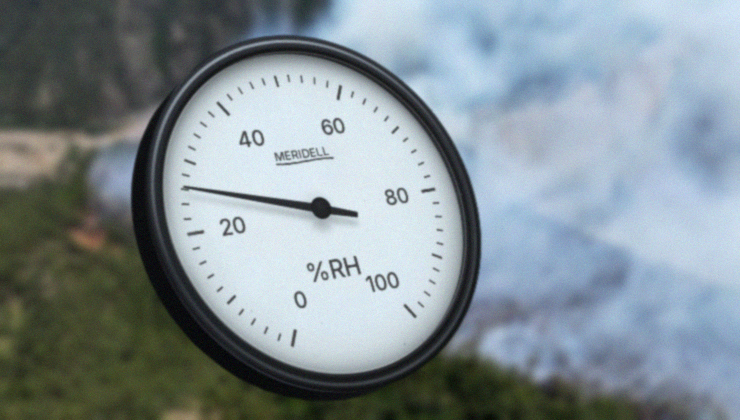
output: **26** %
